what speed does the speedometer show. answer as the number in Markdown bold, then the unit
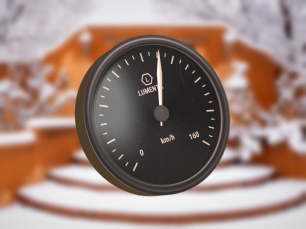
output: **90** km/h
